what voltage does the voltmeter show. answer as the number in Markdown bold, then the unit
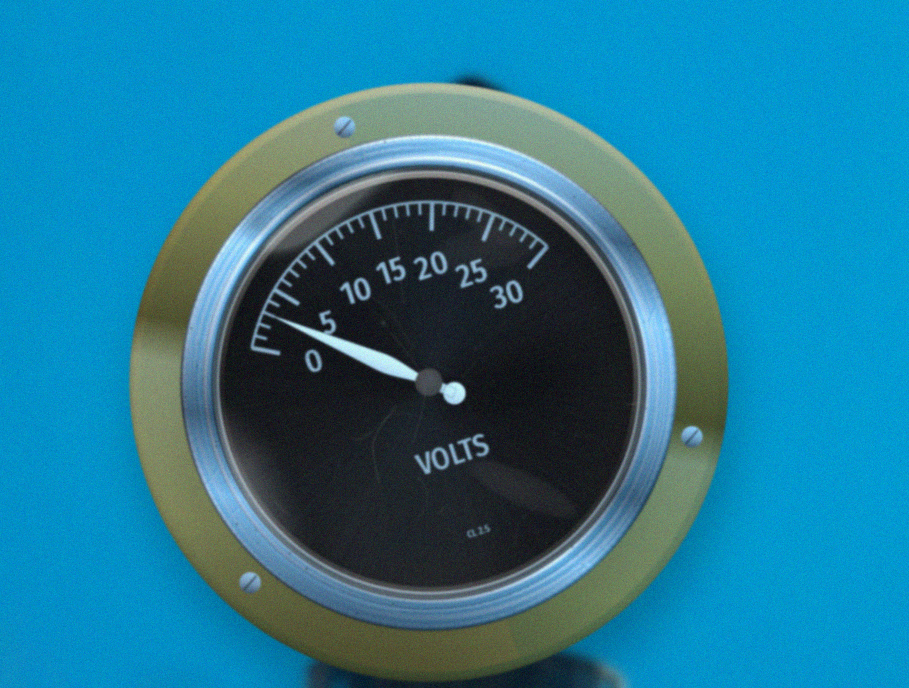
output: **3** V
